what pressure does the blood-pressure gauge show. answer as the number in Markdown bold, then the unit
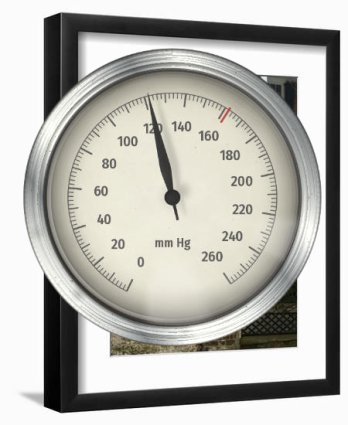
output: **122** mmHg
